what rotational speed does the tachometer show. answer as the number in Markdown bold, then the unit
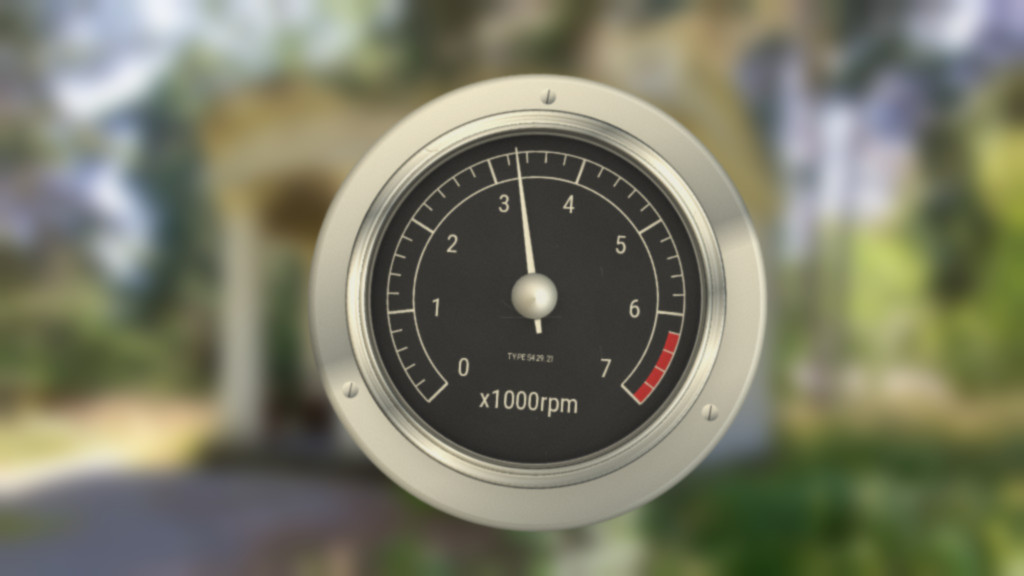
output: **3300** rpm
